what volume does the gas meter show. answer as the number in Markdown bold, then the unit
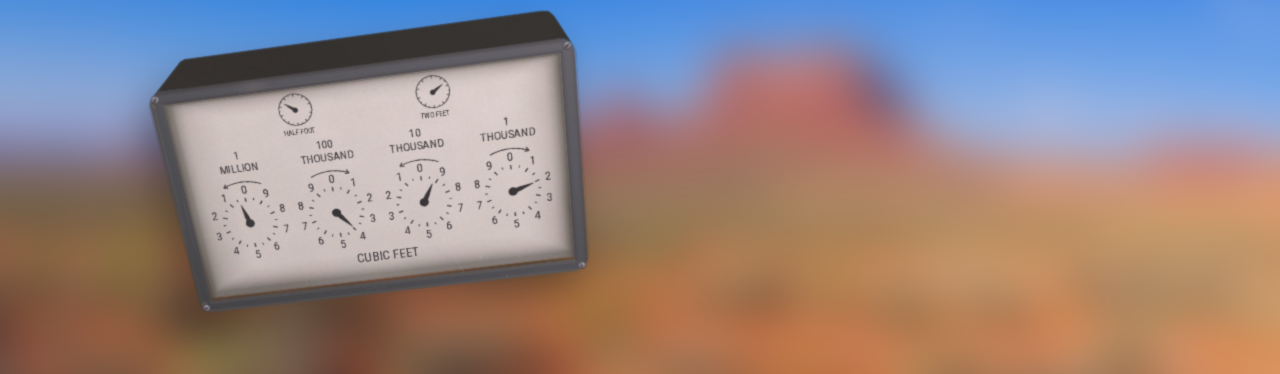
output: **39200** ft³
